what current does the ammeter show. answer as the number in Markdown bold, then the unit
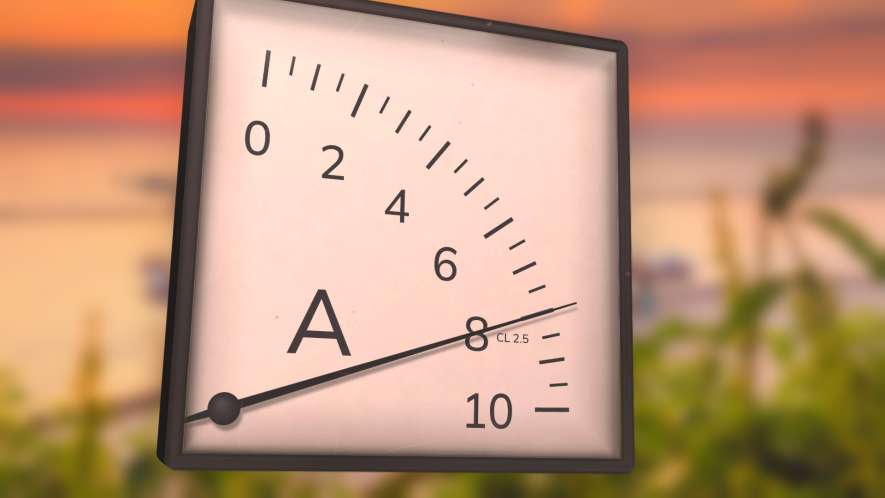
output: **8** A
